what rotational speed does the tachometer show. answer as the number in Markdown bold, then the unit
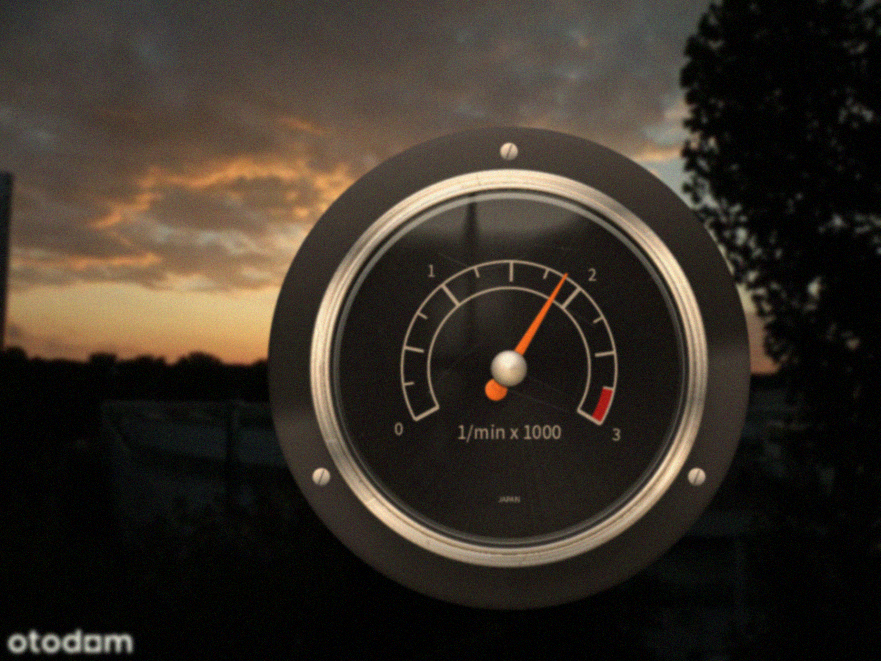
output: **1875** rpm
